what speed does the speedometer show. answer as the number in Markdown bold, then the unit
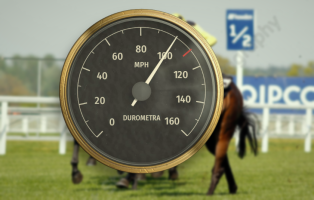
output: **100** mph
